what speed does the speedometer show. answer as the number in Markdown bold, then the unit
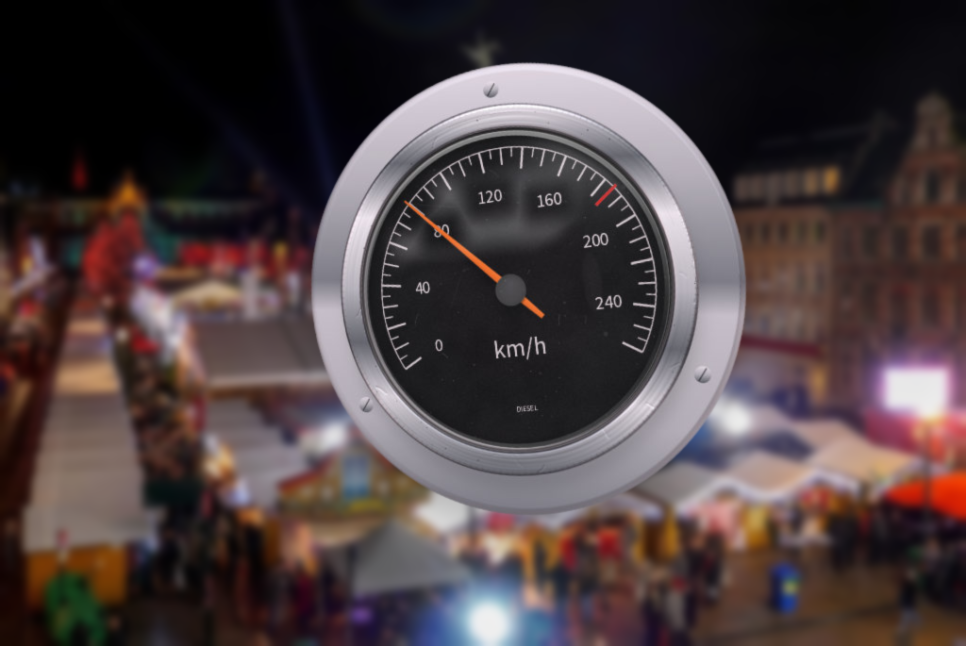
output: **80** km/h
